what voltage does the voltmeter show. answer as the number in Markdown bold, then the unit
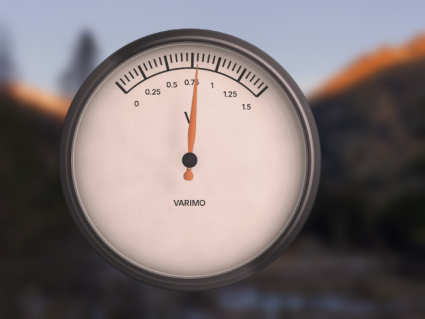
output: **0.8** V
